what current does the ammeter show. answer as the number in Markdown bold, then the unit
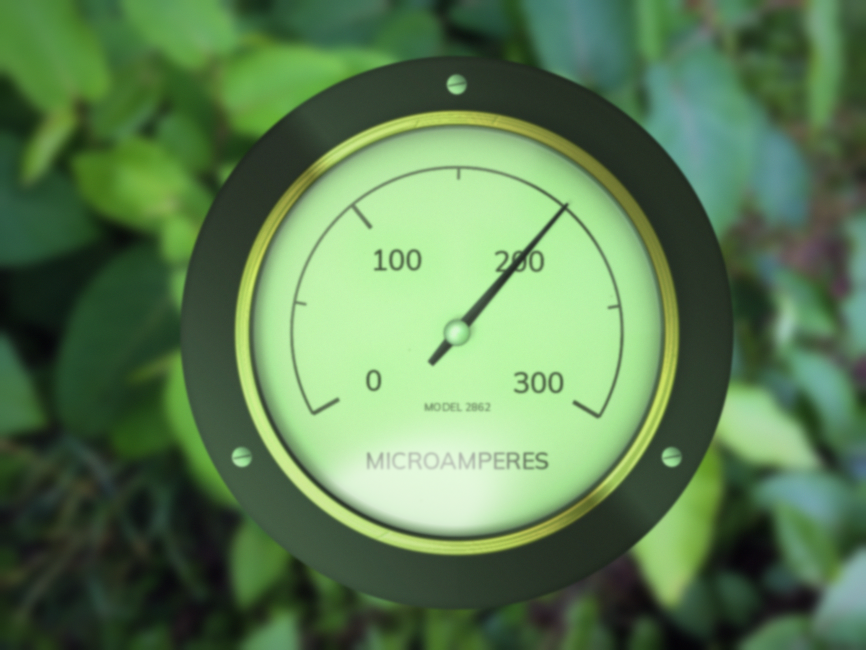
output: **200** µA
